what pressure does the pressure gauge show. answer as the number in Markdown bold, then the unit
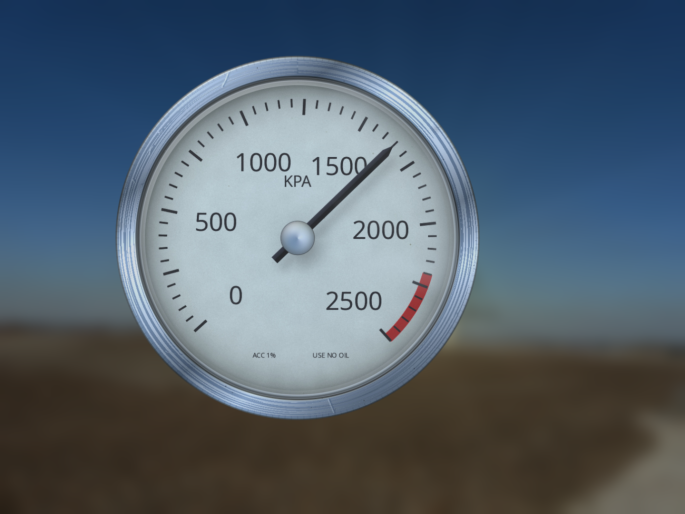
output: **1650** kPa
